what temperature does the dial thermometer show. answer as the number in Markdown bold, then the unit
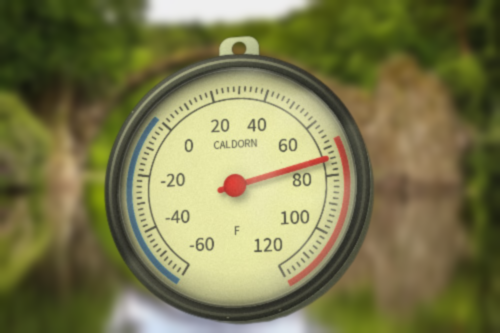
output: **74** °F
